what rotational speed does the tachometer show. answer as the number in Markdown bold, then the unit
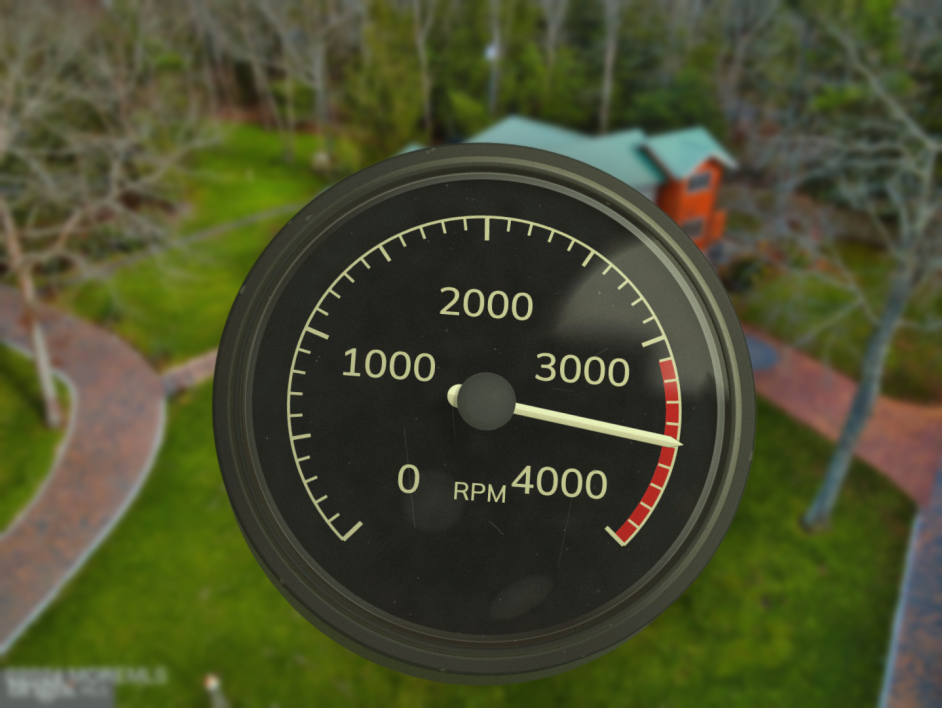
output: **3500** rpm
